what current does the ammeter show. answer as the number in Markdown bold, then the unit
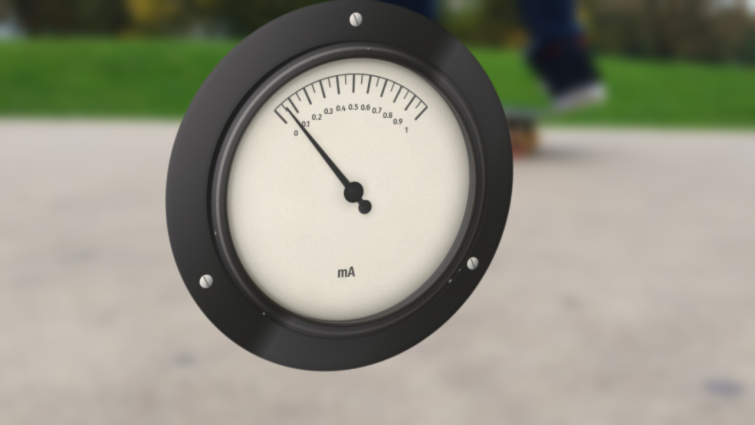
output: **0.05** mA
